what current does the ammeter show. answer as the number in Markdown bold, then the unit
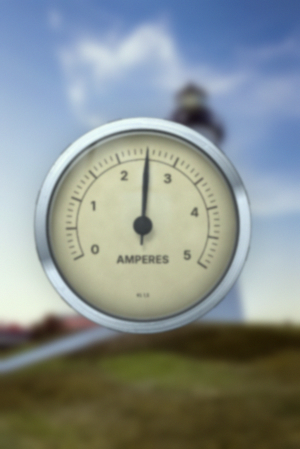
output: **2.5** A
